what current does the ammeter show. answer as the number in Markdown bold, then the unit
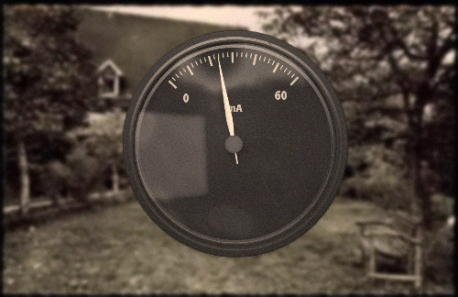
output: **24** mA
